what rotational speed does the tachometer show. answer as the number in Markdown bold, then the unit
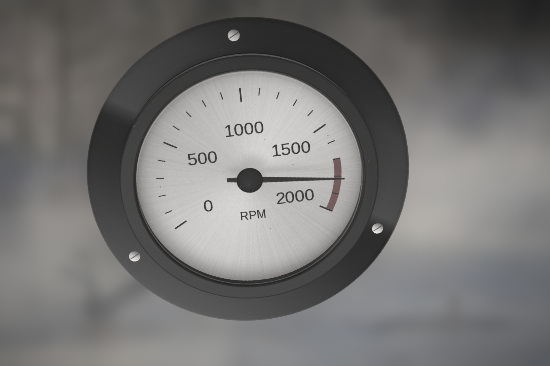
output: **1800** rpm
